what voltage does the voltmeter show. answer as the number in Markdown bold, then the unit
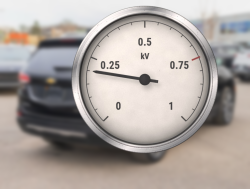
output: **0.2** kV
